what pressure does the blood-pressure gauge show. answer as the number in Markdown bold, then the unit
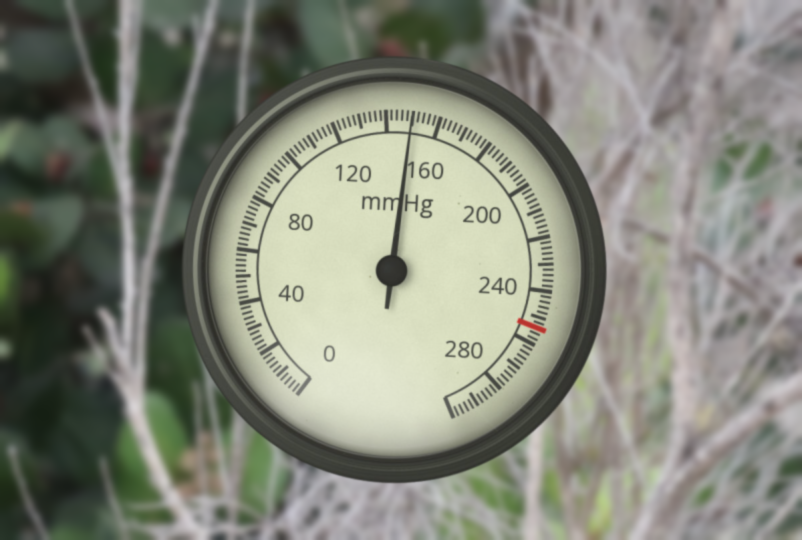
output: **150** mmHg
